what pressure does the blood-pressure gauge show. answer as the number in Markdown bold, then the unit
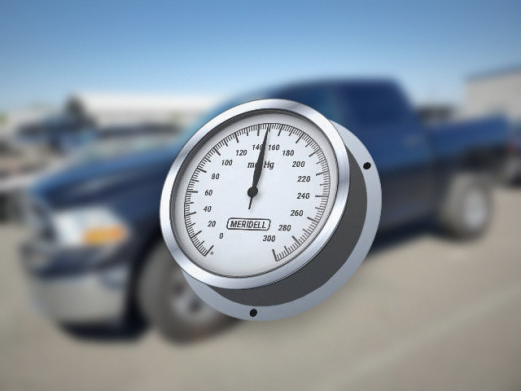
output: **150** mmHg
